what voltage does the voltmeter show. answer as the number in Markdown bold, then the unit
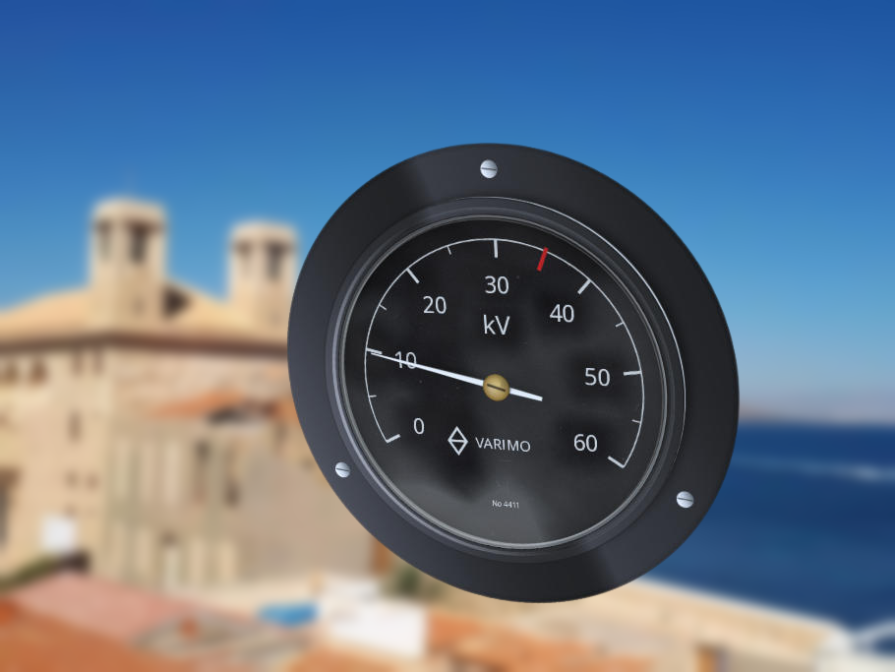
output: **10** kV
